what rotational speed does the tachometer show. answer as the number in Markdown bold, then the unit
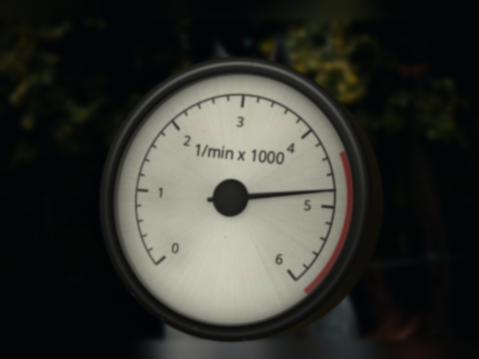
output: **4800** rpm
